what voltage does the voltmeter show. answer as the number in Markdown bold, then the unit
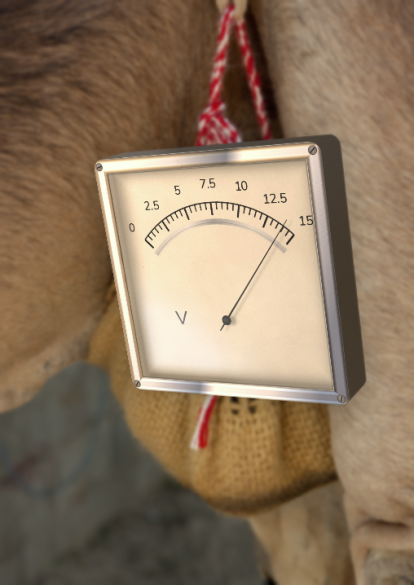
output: **14** V
